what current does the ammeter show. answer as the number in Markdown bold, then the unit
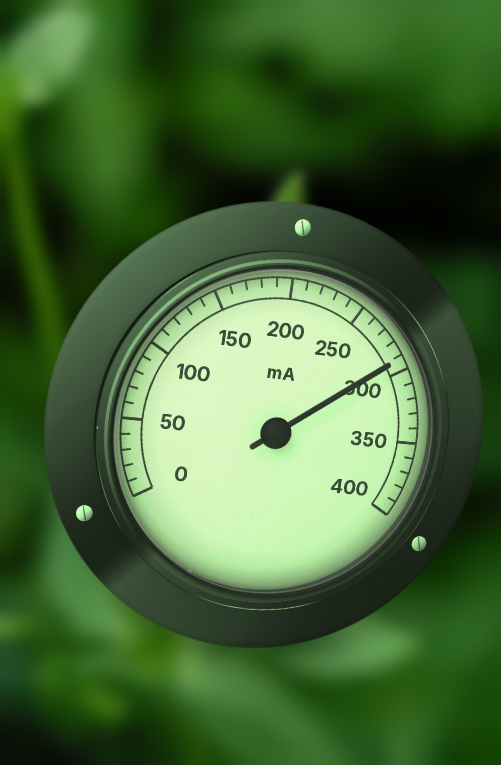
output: **290** mA
